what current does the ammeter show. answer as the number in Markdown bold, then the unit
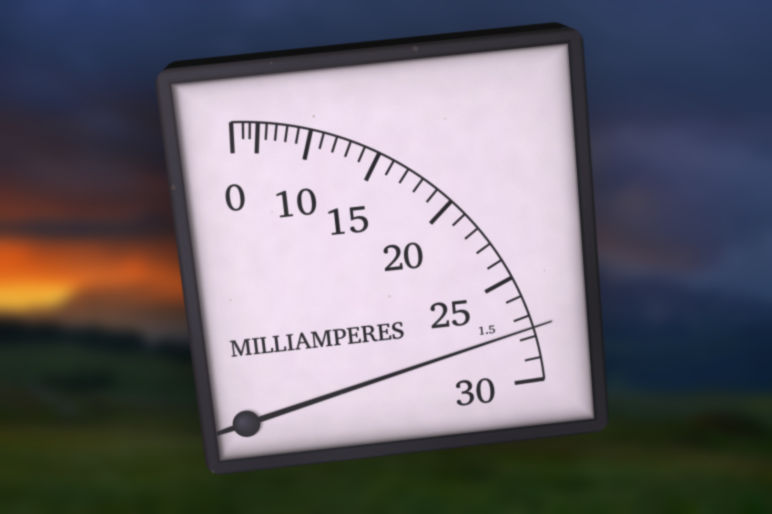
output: **27.5** mA
